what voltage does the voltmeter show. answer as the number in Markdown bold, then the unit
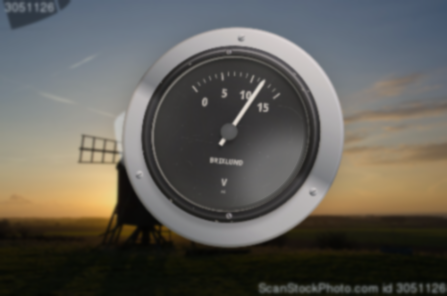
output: **12** V
